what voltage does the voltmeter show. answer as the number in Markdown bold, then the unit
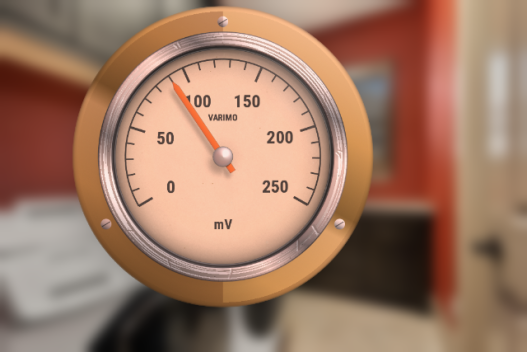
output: **90** mV
